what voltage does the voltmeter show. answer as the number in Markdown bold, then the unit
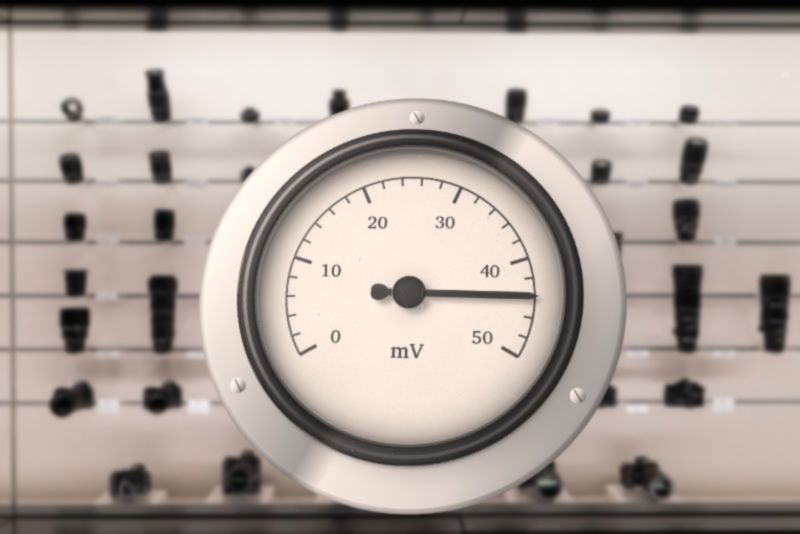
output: **44** mV
